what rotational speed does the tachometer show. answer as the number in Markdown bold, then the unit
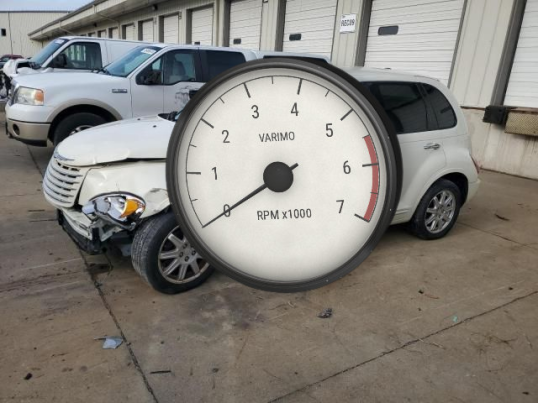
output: **0** rpm
